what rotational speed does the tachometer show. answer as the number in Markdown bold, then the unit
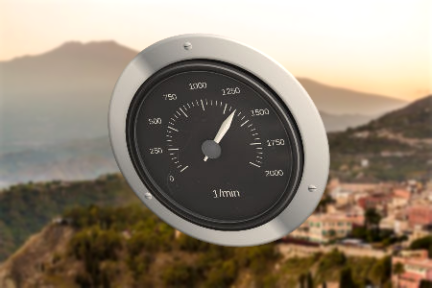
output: **1350** rpm
